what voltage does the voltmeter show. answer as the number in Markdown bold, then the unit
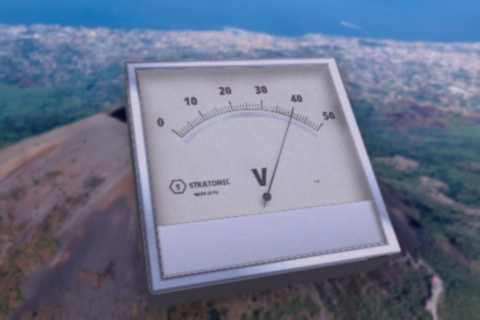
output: **40** V
